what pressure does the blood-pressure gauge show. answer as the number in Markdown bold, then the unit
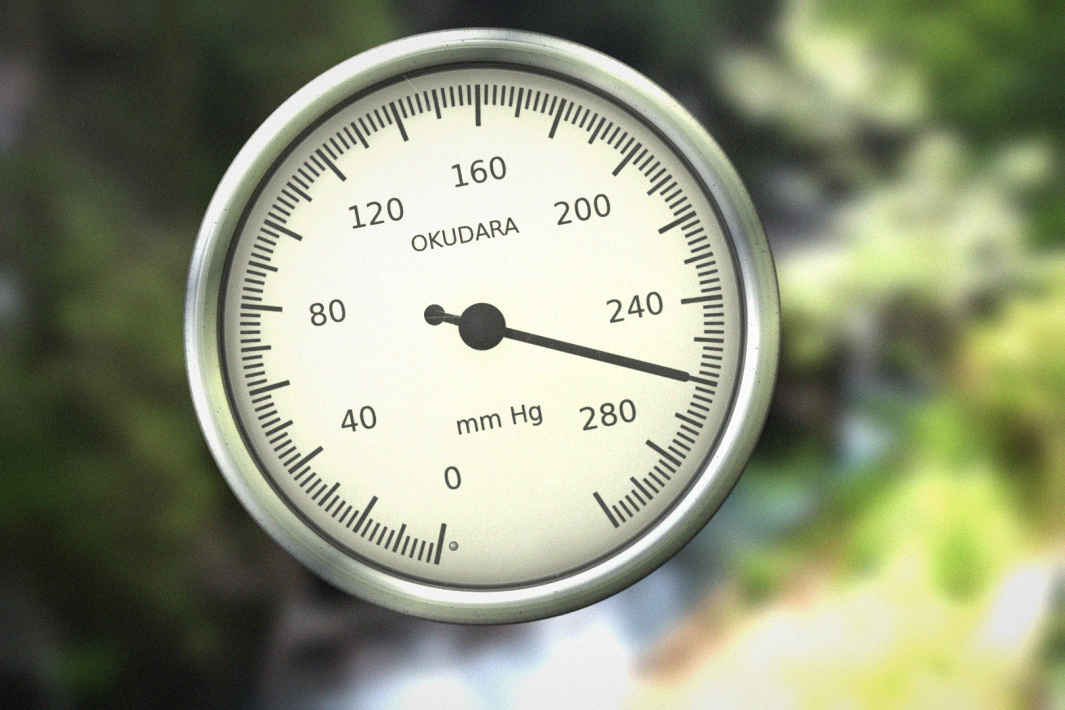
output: **260** mmHg
